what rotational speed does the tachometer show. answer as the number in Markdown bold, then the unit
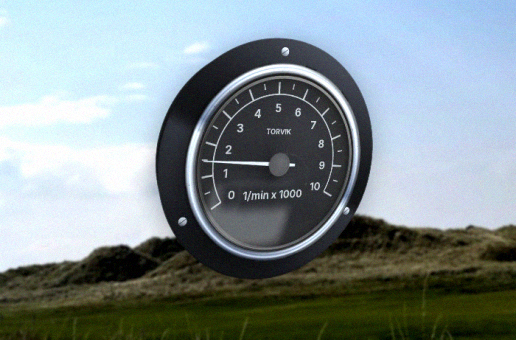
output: **1500** rpm
